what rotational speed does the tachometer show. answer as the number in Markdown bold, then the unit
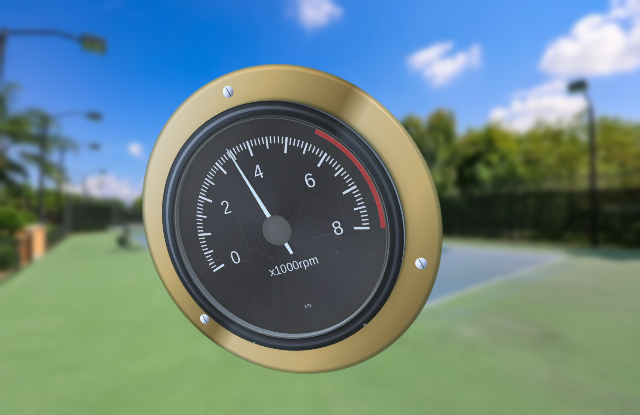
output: **3500** rpm
